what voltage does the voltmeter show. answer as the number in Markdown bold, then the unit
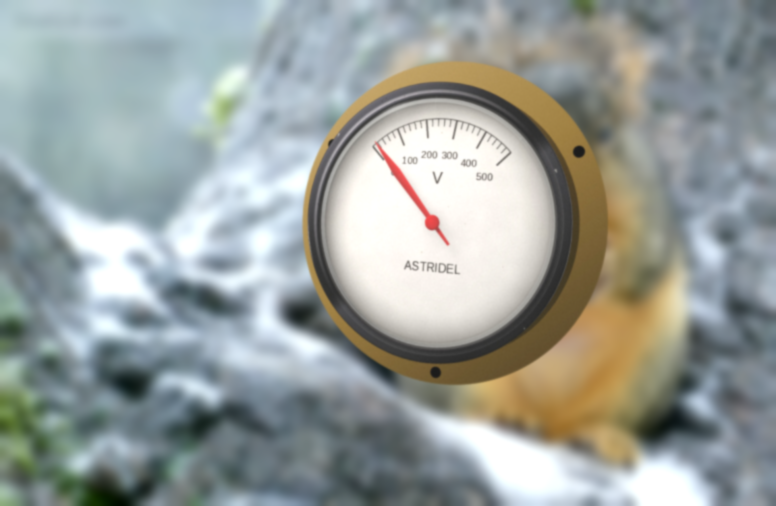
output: **20** V
